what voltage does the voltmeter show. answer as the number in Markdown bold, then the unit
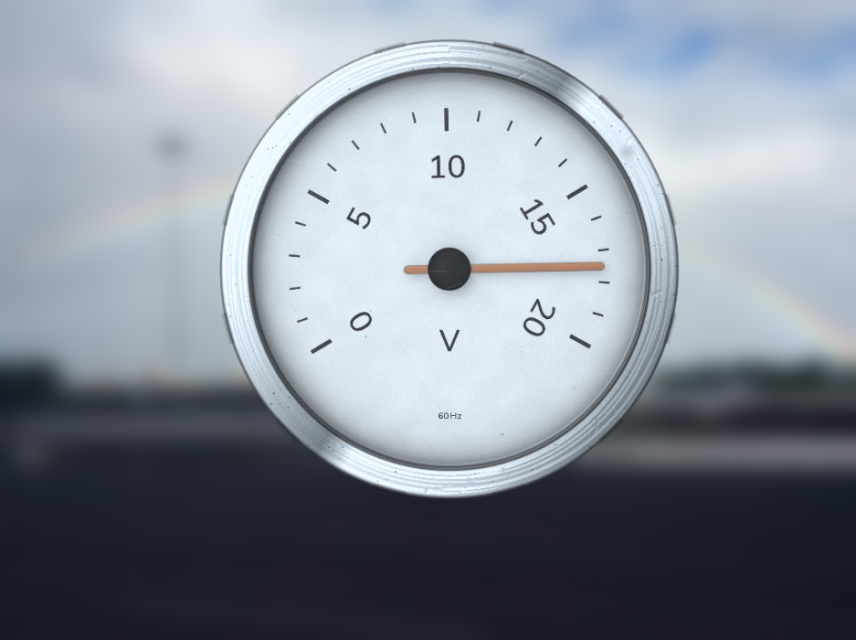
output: **17.5** V
